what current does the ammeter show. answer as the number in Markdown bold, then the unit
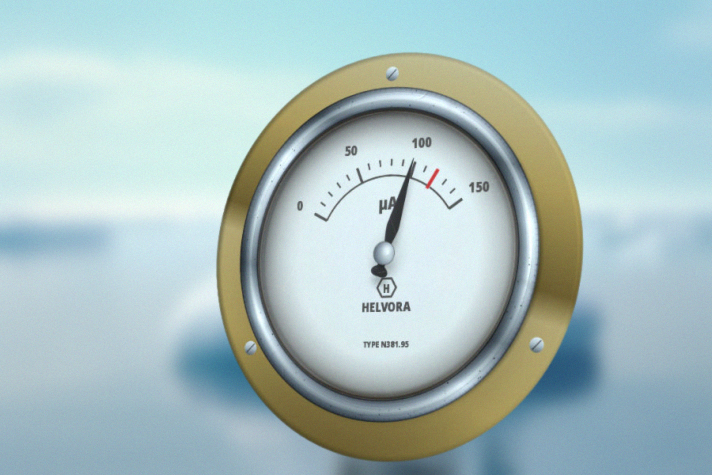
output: **100** µA
